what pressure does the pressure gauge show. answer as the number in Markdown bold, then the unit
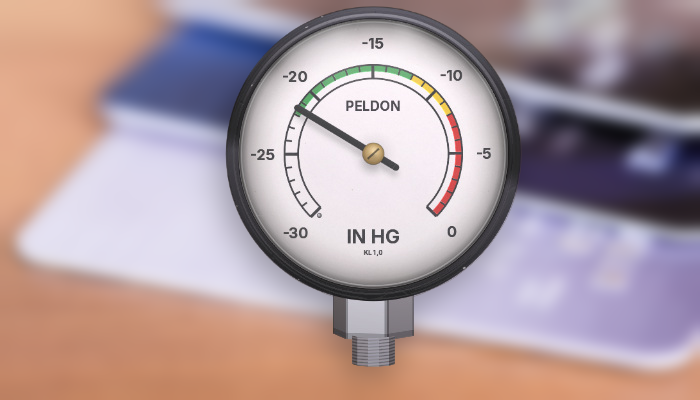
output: **-21.5** inHg
